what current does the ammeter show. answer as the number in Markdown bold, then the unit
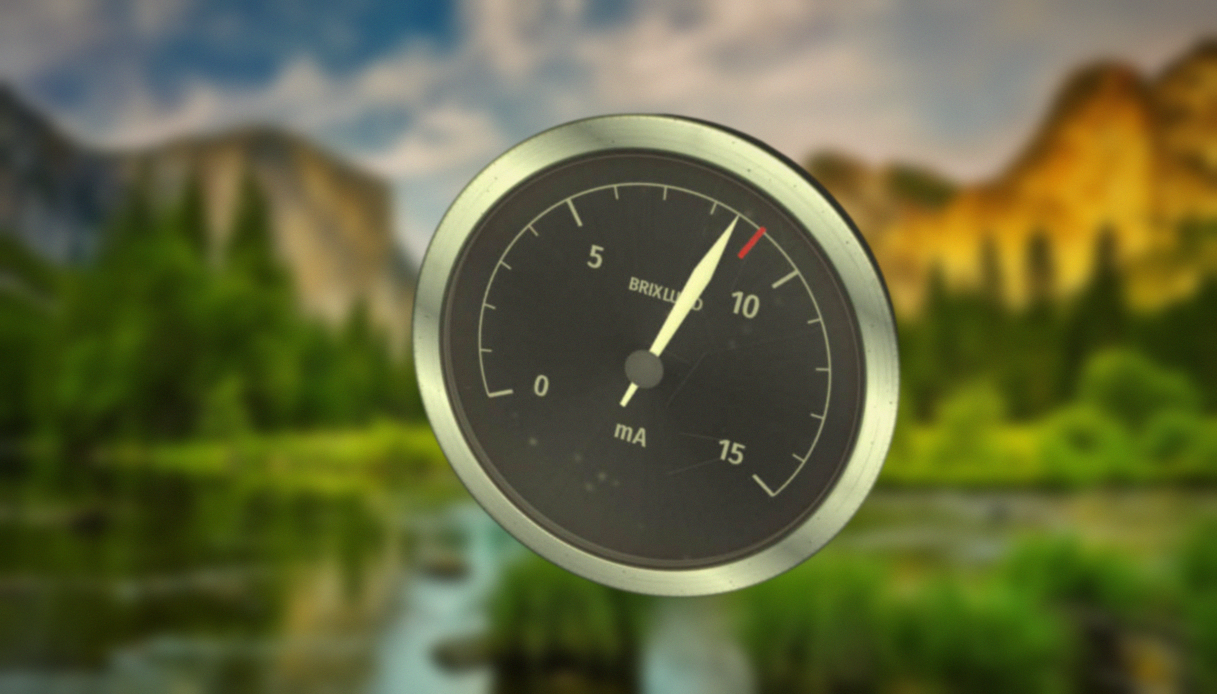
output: **8.5** mA
